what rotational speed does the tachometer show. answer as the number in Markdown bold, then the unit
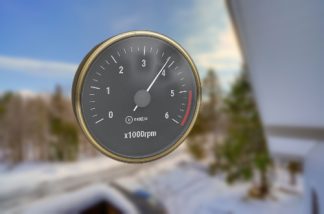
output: **3800** rpm
